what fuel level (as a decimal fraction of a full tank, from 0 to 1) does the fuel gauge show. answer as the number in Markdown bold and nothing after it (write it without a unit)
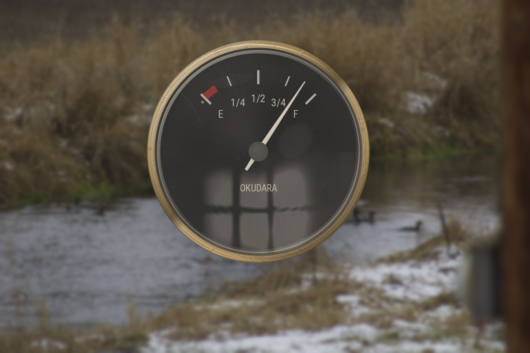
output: **0.875**
